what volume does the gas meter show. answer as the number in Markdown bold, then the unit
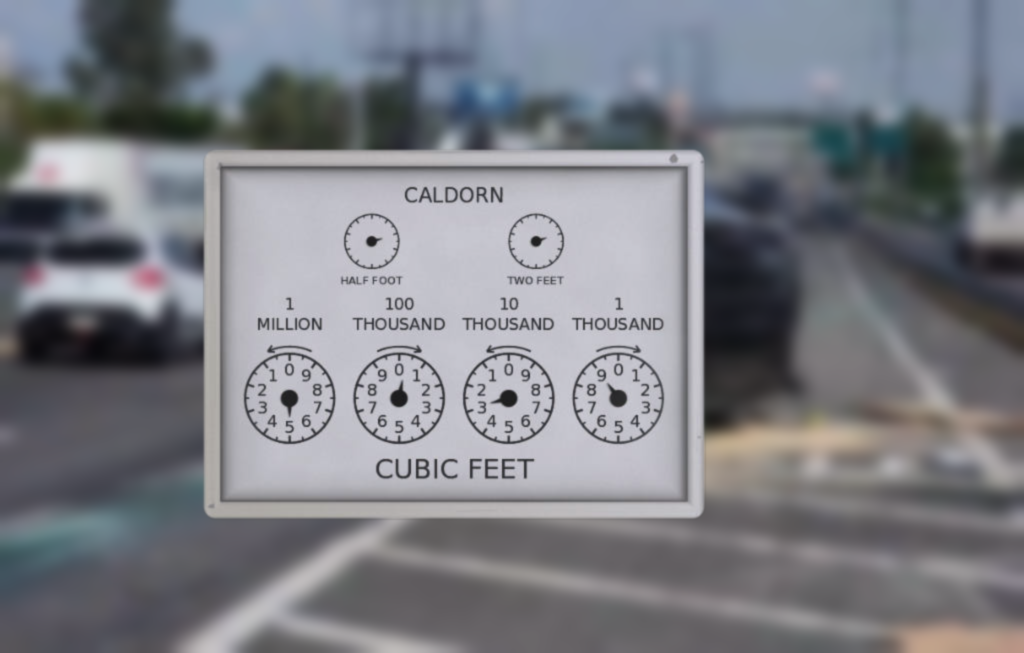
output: **502900** ft³
